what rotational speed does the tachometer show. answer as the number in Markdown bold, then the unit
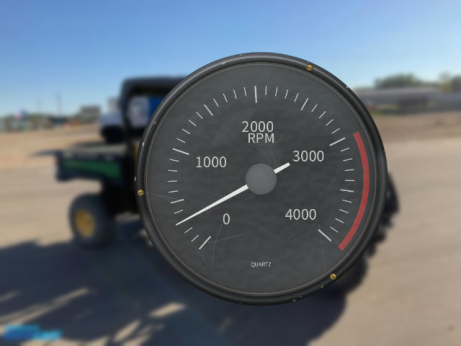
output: **300** rpm
